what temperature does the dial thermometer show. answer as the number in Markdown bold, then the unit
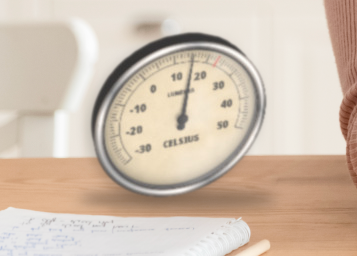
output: **15** °C
